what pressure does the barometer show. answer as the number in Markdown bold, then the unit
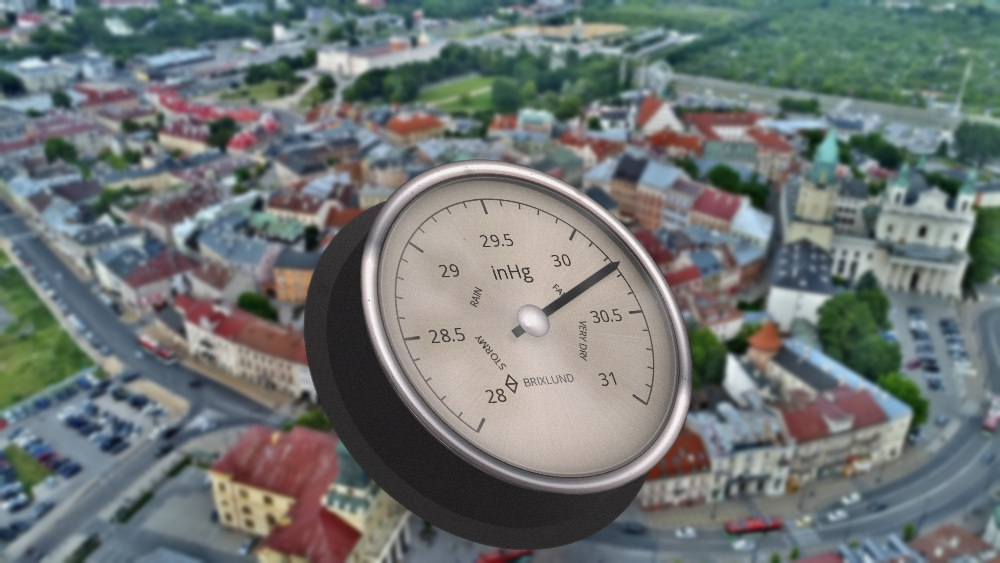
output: **30.25** inHg
